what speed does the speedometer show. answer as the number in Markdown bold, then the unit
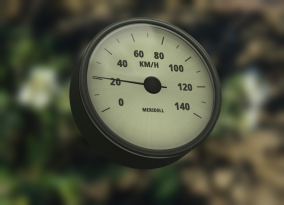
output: **20** km/h
